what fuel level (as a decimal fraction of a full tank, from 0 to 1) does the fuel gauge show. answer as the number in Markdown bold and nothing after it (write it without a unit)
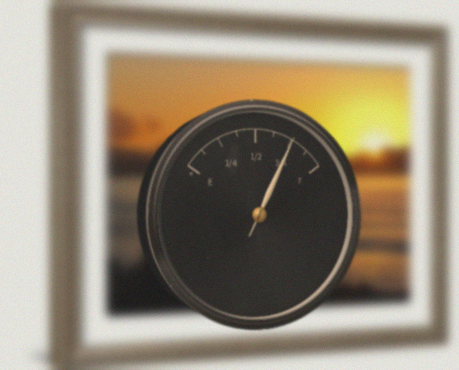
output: **0.75**
